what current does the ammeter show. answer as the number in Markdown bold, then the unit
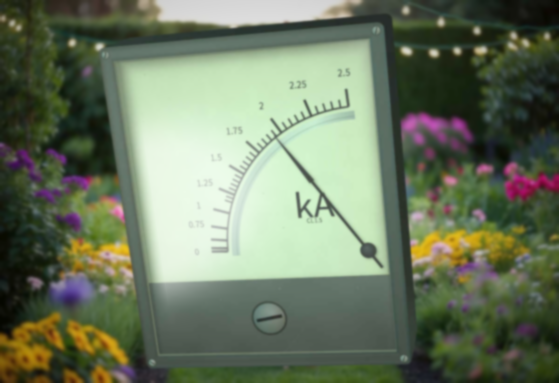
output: **1.95** kA
